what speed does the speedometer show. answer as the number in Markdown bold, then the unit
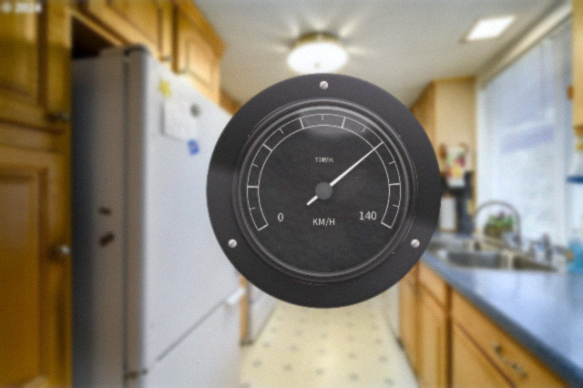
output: **100** km/h
